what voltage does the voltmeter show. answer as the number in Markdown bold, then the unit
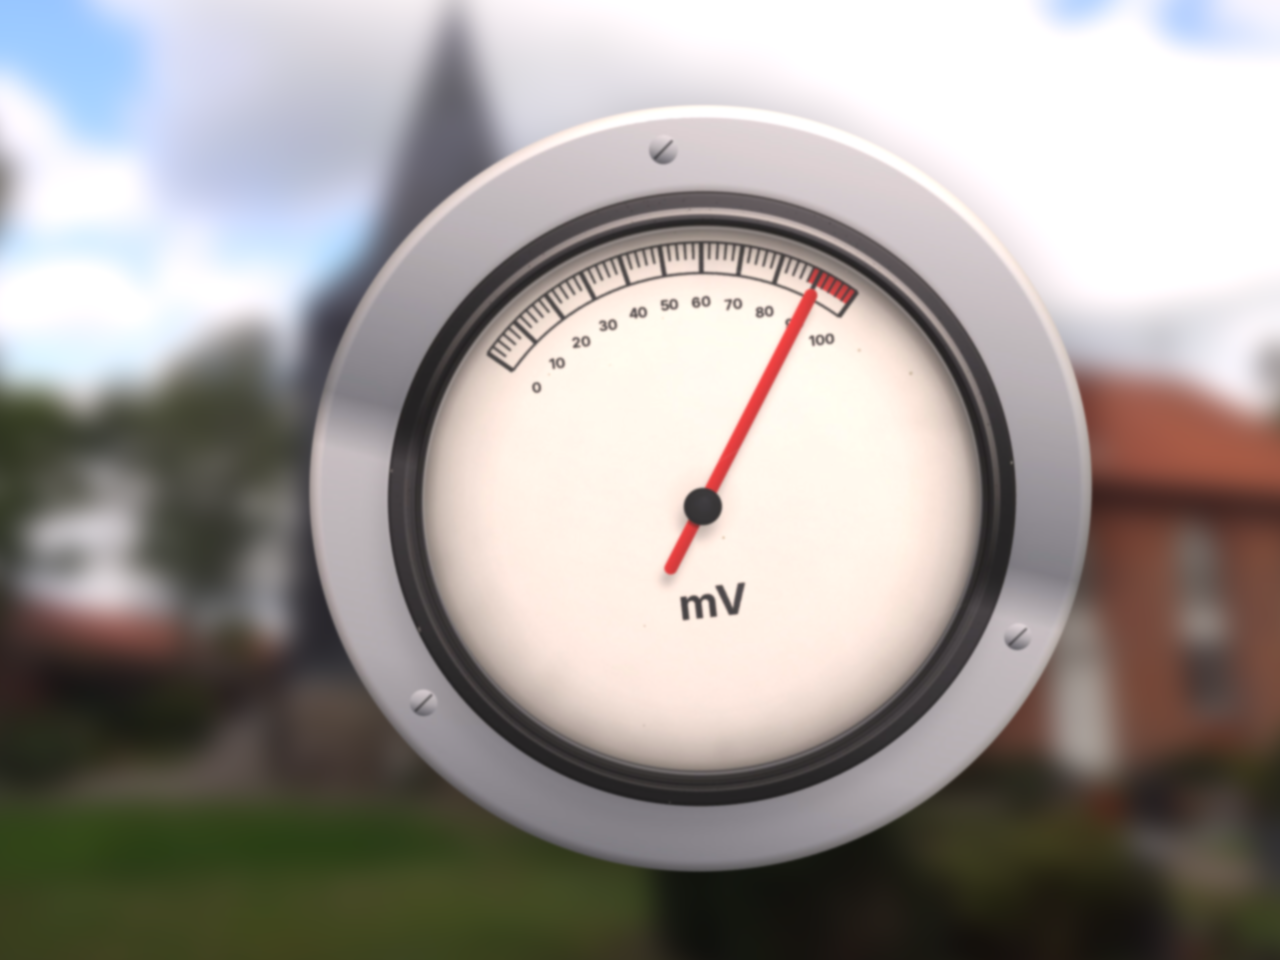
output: **90** mV
